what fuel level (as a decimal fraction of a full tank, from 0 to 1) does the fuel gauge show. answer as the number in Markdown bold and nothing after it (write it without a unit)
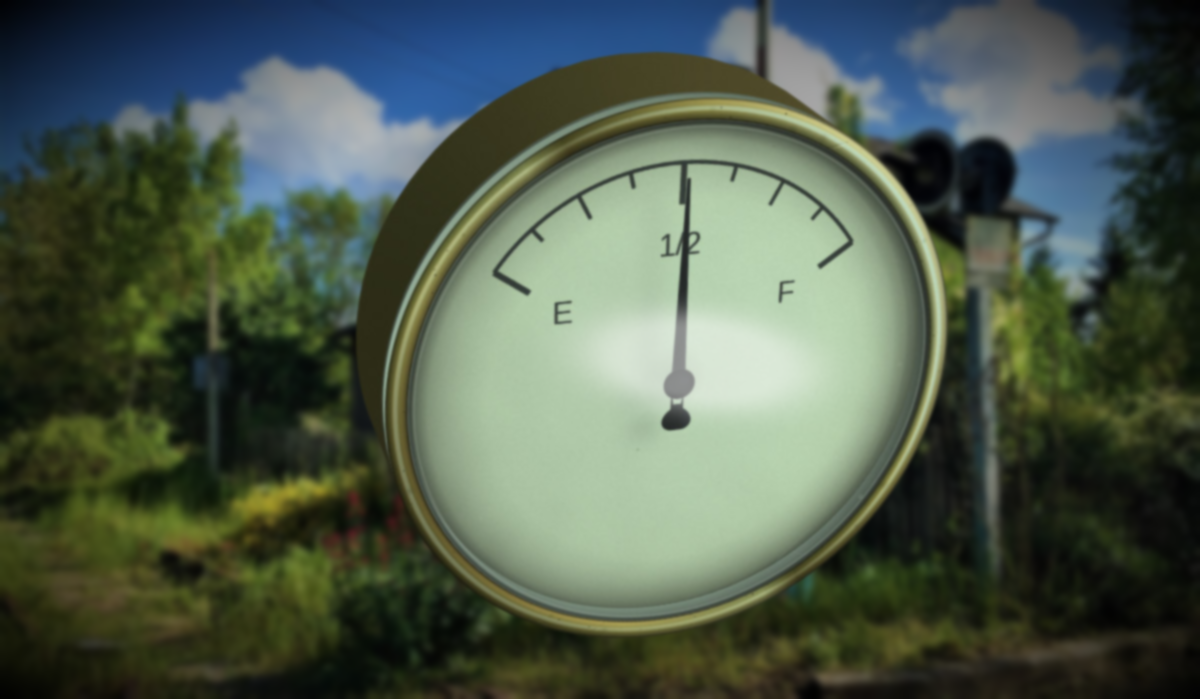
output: **0.5**
